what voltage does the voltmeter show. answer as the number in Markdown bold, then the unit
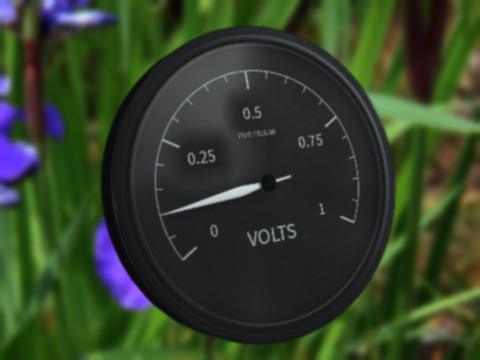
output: **0.1** V
